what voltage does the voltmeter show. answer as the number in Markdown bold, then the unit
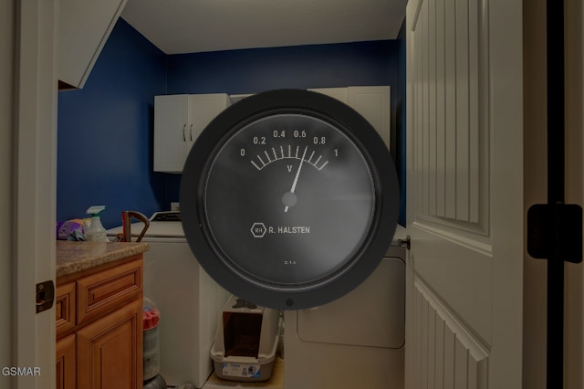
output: **0.7** V
